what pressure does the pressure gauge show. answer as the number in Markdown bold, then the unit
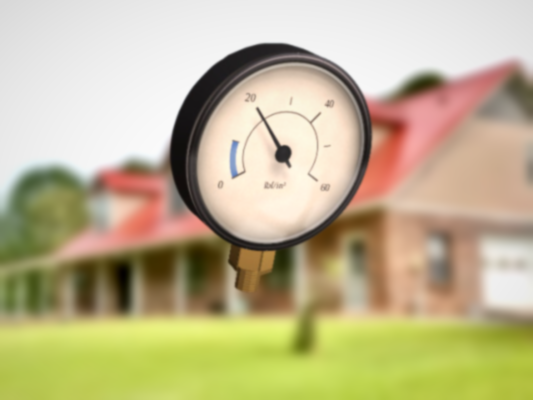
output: **20** psi
